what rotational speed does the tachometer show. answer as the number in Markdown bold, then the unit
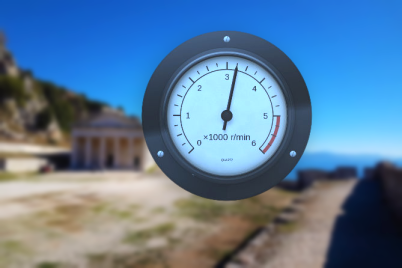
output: **3250** rpm
